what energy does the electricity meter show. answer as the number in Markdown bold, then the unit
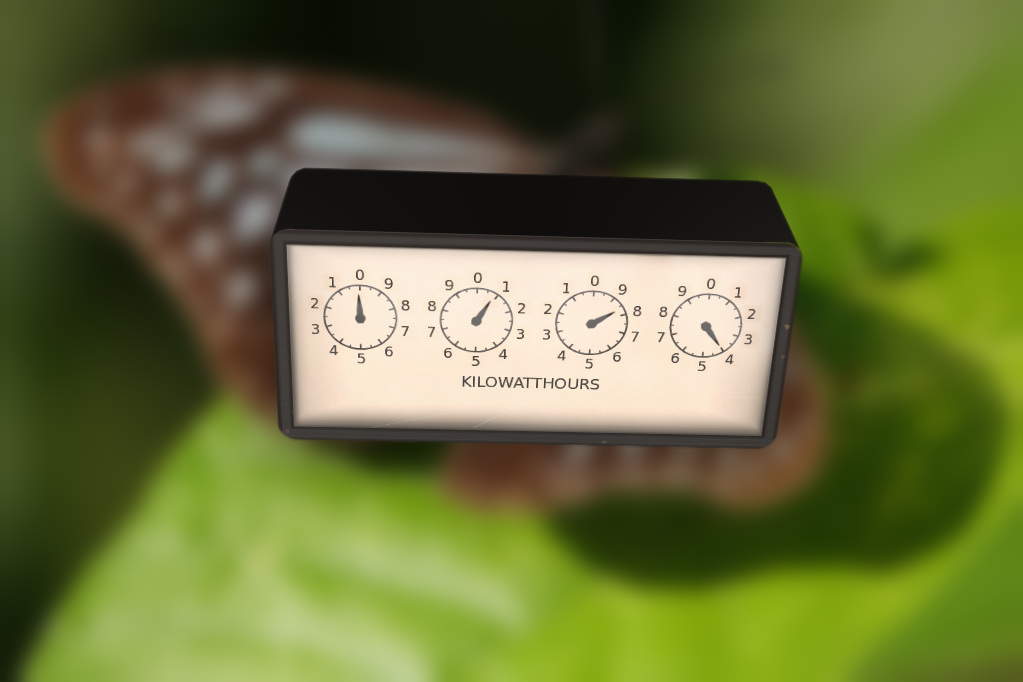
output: **84** kWh
